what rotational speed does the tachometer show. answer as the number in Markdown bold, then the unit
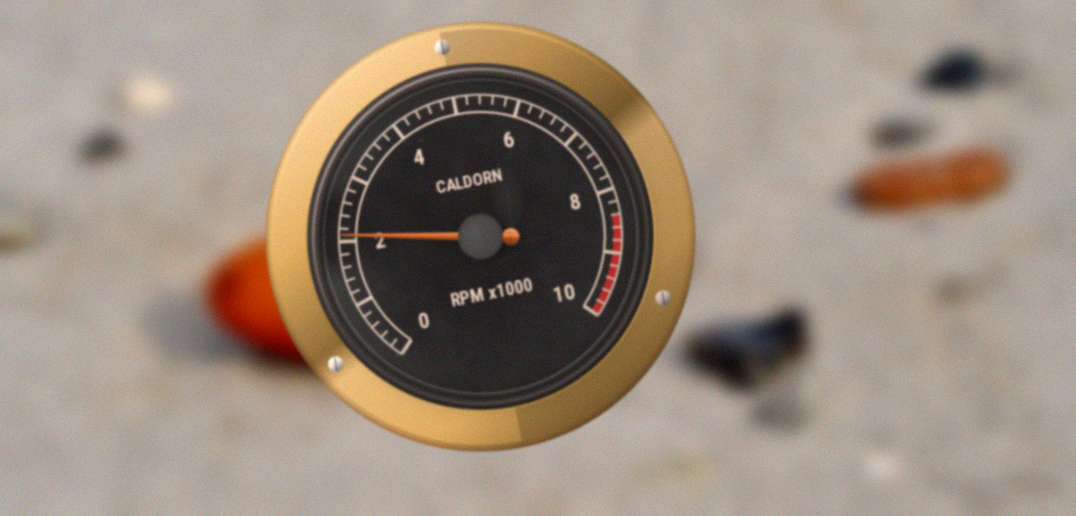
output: **2100** rpm
